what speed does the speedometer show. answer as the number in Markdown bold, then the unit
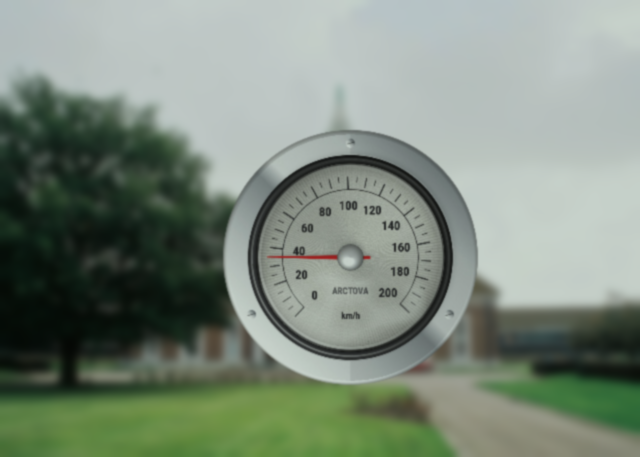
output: **35** km/h
